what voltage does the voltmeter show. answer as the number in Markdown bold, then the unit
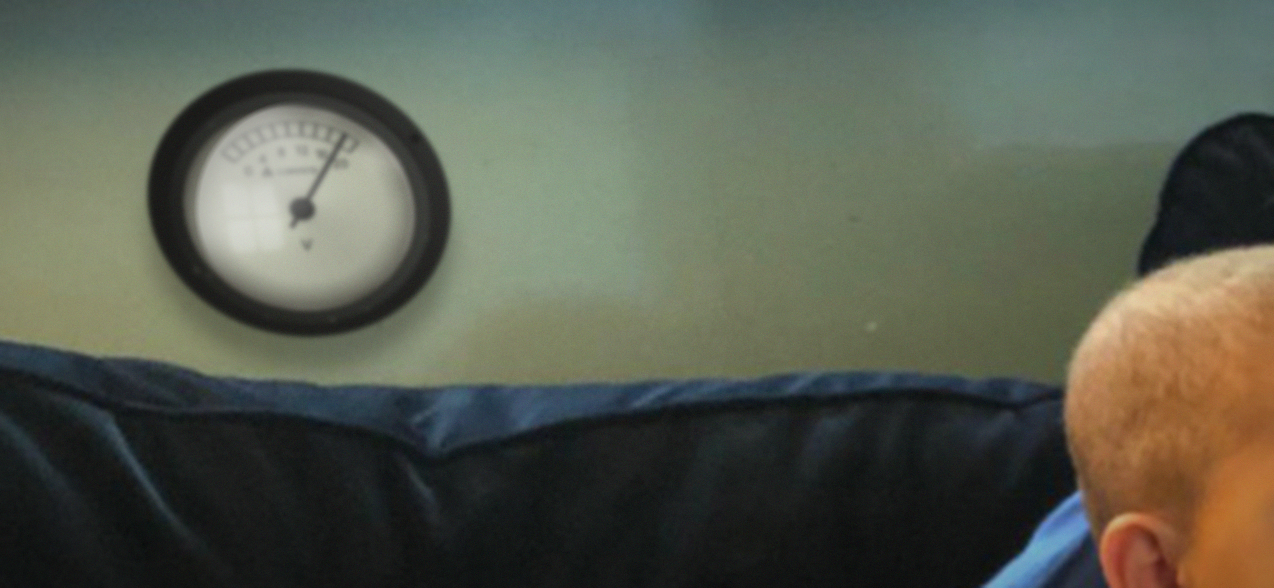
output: **18** V
